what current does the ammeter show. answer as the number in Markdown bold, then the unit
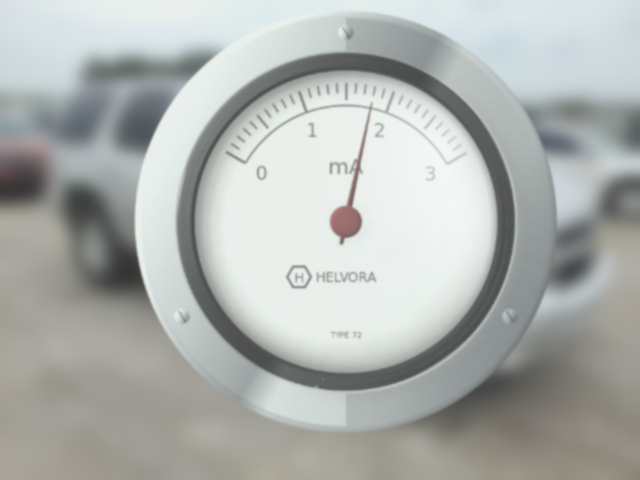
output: **1.8** mA
